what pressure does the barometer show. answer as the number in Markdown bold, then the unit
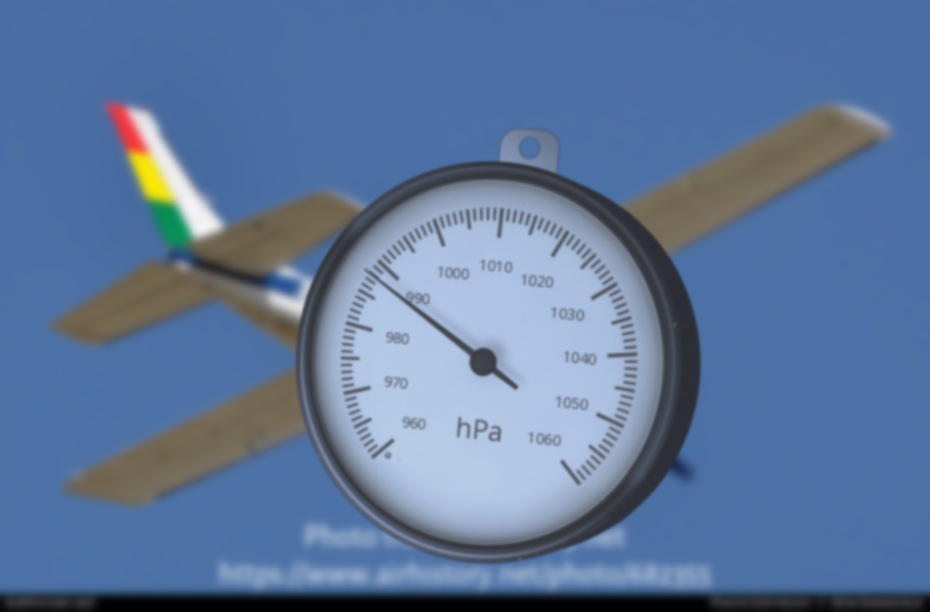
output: **988** hPa
